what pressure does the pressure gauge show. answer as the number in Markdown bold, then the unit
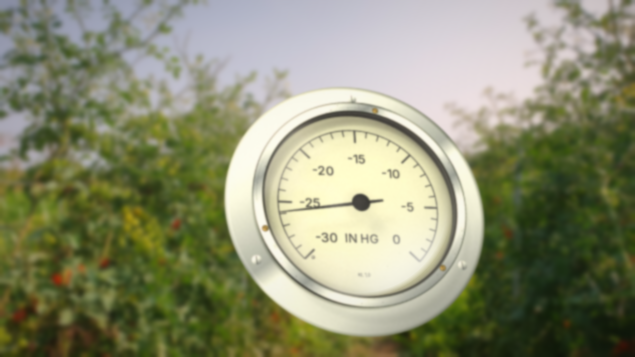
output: **-26** inHg
